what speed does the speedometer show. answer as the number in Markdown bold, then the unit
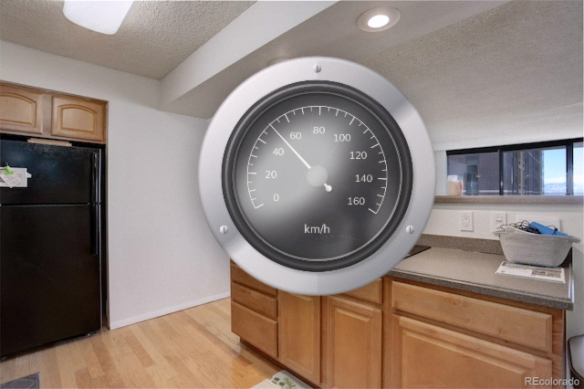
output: **50** km/h
